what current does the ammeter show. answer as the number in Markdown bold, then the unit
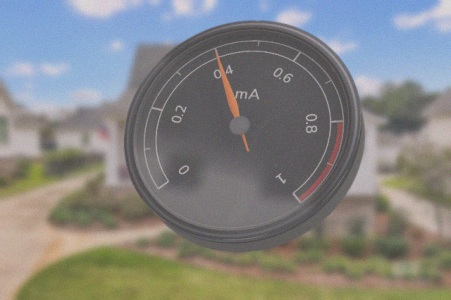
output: **0.4** mA
